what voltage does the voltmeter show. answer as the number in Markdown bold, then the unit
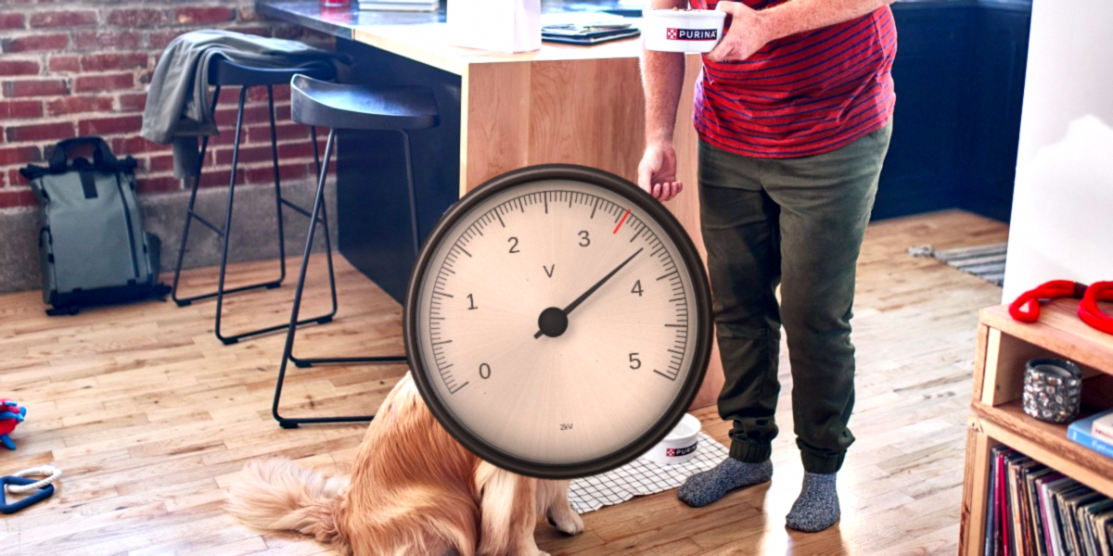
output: **3.65** V
